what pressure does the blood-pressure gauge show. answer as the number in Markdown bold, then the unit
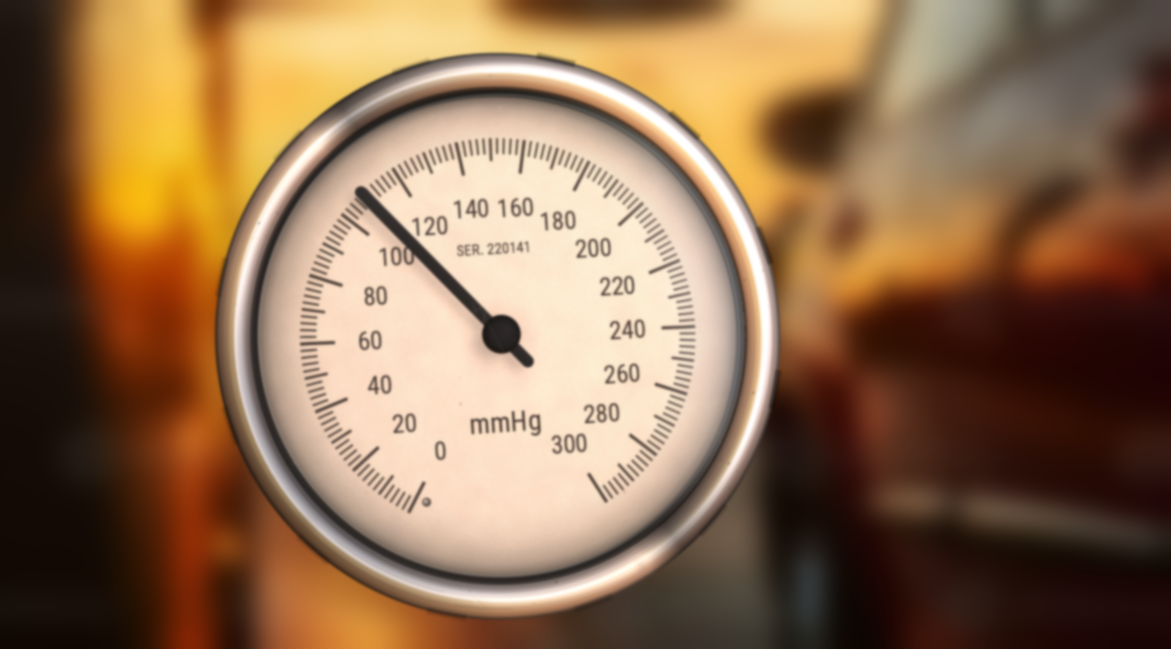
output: **108** mmHg
